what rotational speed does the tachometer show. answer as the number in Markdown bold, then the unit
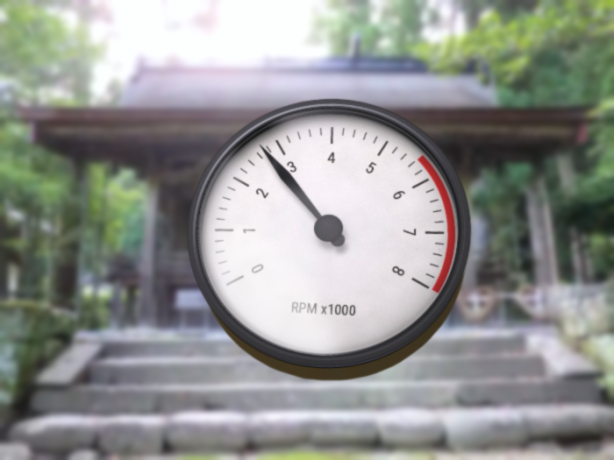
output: **2700** rpm
